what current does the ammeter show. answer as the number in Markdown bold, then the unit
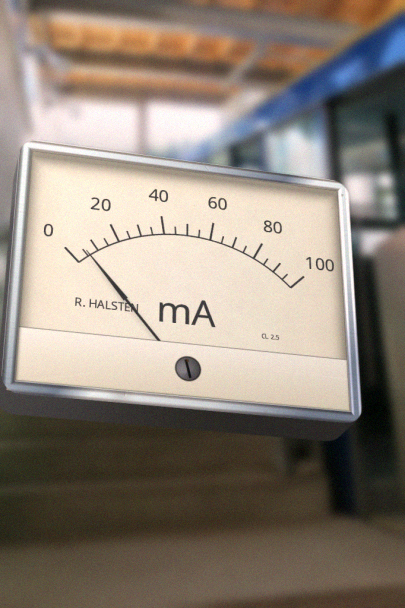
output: **5** mA
